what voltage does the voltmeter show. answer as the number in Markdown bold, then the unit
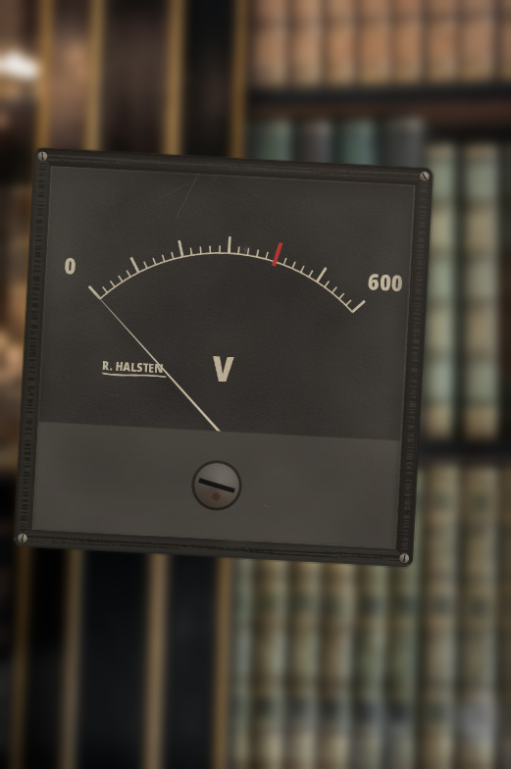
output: **0** V
